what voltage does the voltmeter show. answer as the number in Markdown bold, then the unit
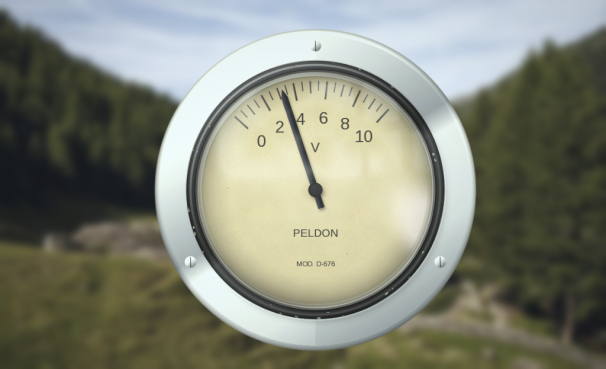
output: **3.25** V
